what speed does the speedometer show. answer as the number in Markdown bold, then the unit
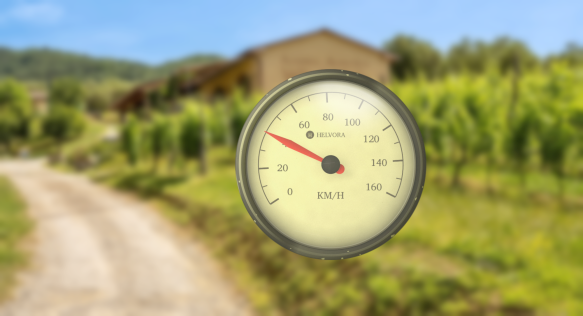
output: **40** km/h
